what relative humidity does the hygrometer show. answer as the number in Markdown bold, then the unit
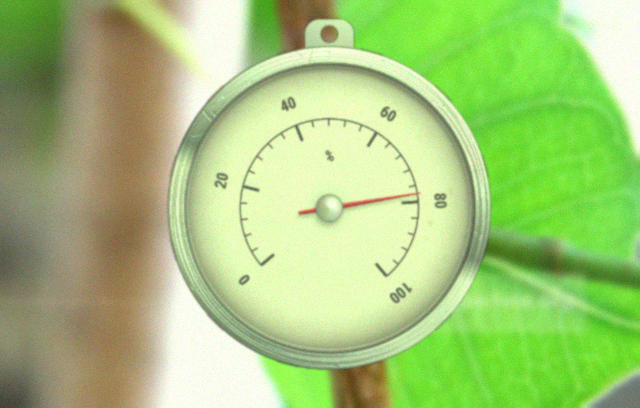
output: **78** %
